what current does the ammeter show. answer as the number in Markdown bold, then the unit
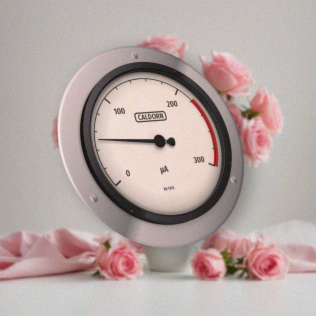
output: **50** µA
